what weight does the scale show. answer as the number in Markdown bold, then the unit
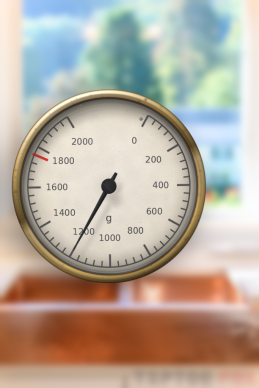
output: **1200** g
